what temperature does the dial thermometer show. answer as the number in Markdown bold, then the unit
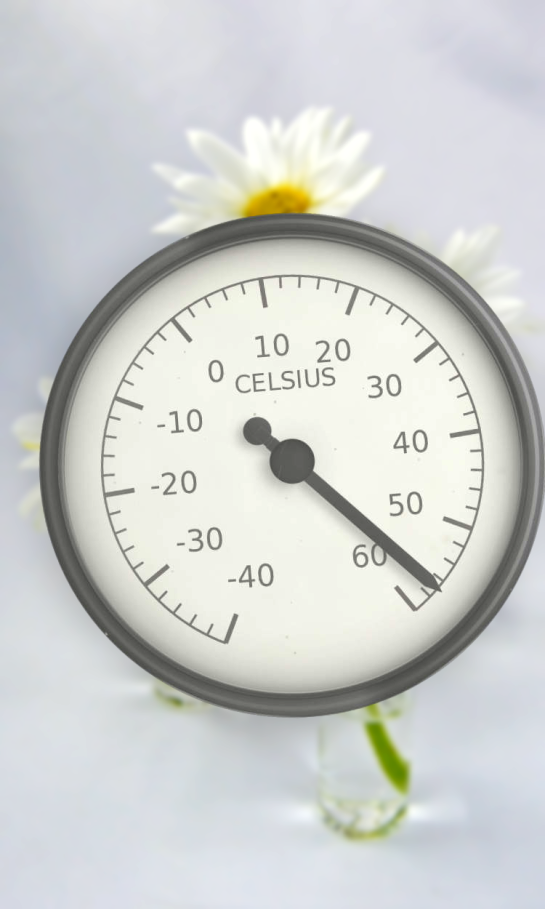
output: **57** °C
